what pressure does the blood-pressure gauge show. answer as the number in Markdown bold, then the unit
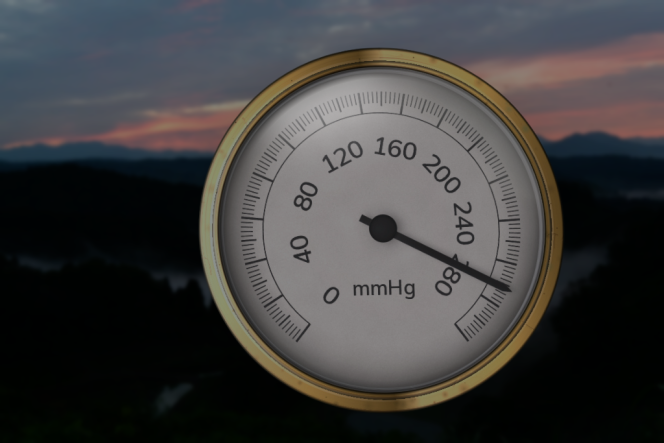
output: **272** mmHg
